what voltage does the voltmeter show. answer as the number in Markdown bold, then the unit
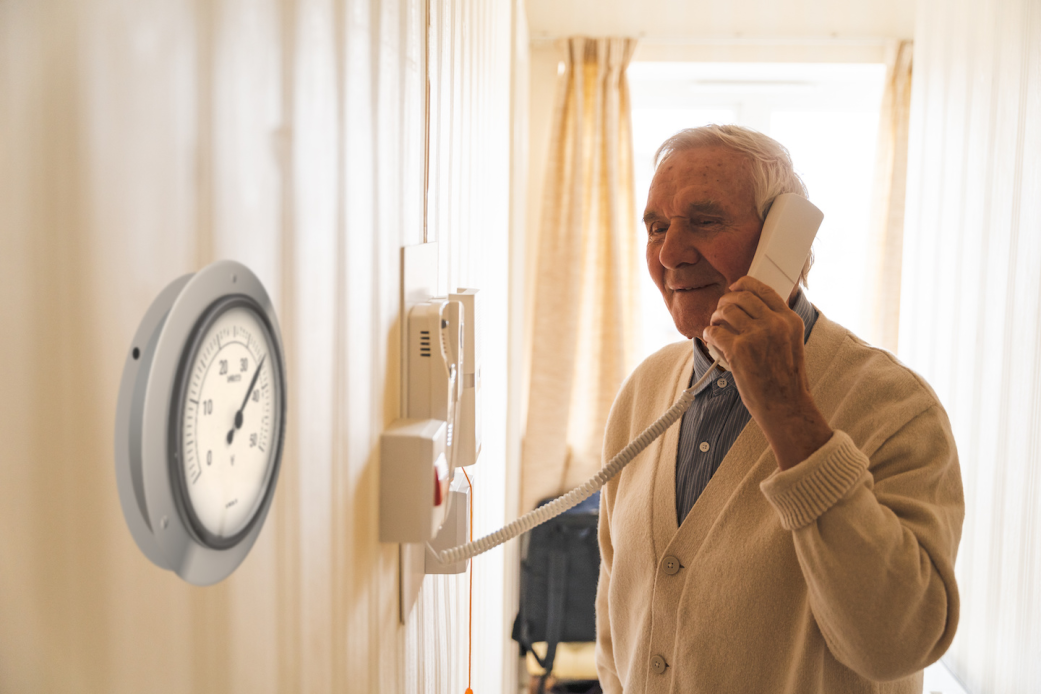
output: **35** V
